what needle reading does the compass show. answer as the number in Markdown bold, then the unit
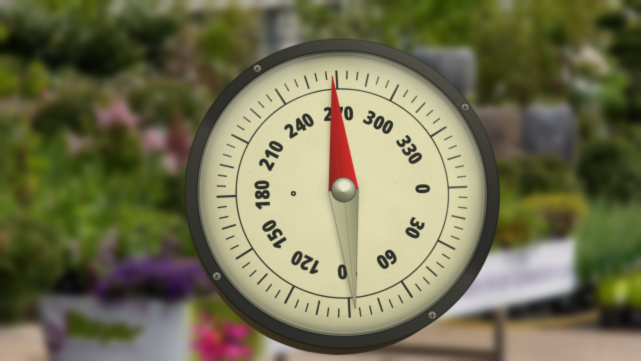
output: **267.5** °
